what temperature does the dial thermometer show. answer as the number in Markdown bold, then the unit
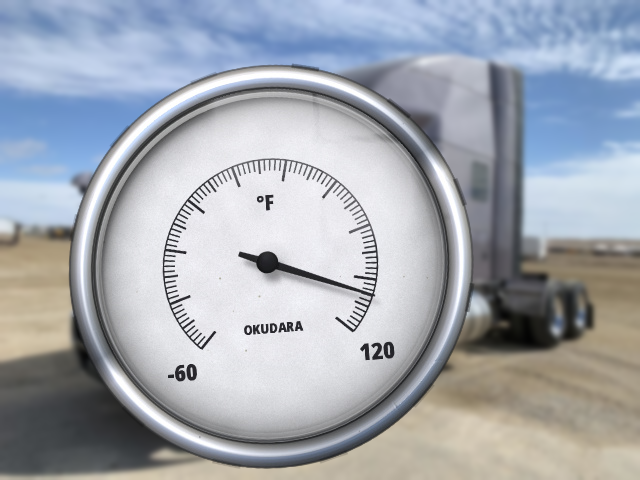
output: **106** °F
